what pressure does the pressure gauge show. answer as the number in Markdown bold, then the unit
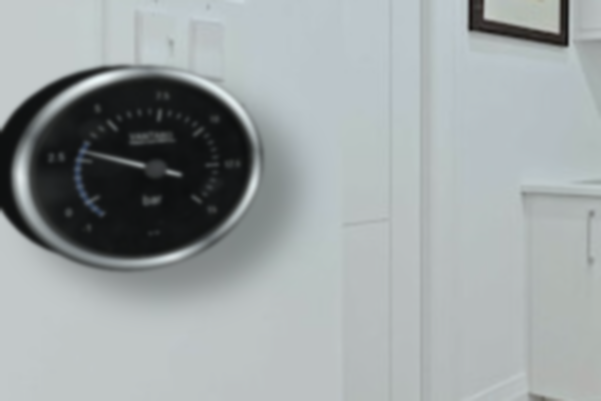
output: **3** bar
